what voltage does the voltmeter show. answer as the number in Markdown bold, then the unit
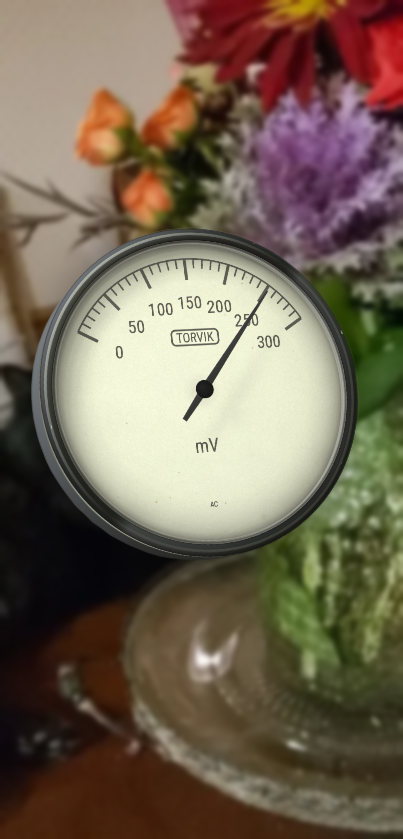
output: **250** mV
